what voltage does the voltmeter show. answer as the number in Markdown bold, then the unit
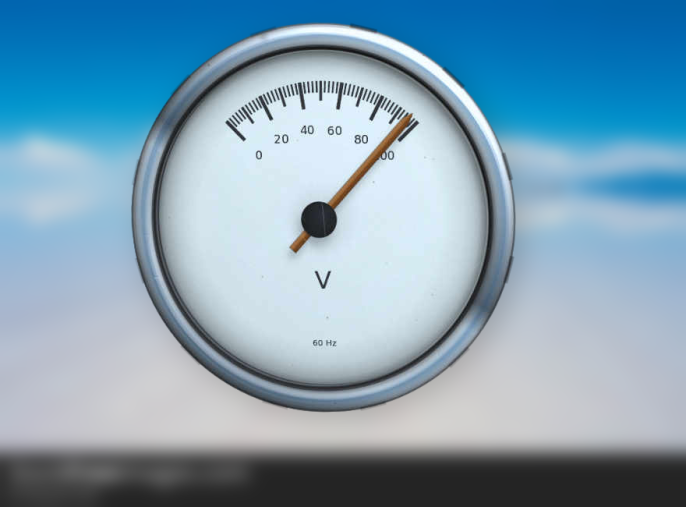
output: **96** V
